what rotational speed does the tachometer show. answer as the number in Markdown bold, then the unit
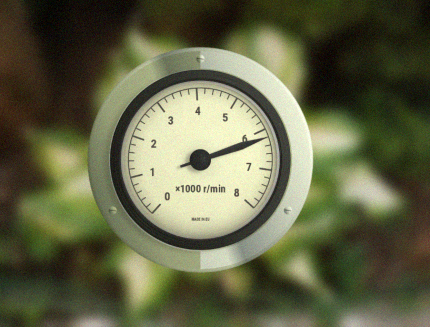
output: **6200** rpm
